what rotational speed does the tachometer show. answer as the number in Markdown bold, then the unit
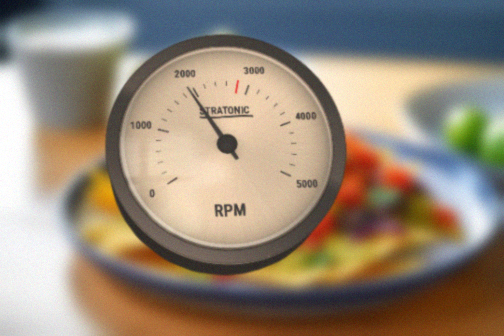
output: **1900** rpm
